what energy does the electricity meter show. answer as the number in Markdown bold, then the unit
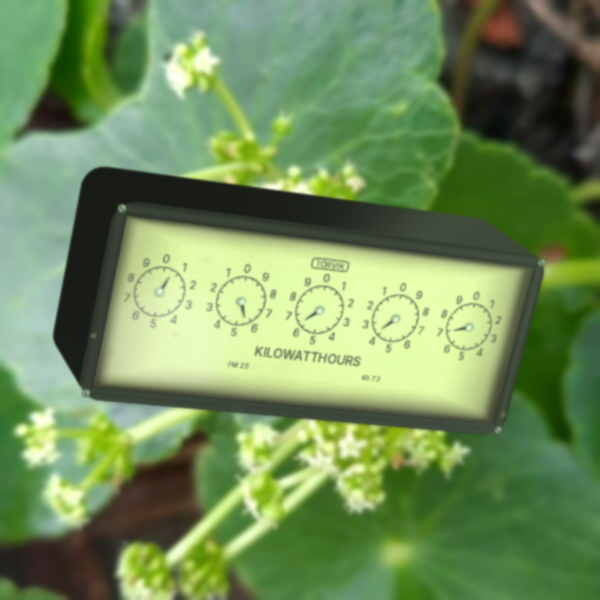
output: **5637** kWh
